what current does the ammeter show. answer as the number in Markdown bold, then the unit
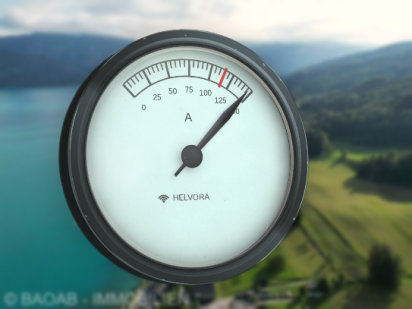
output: **145** A
